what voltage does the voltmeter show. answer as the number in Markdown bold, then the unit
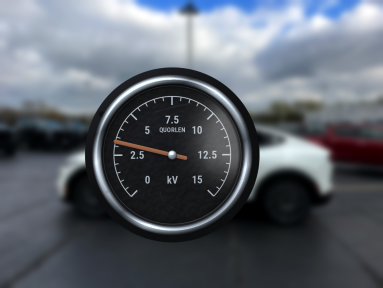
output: **3.25** kV
